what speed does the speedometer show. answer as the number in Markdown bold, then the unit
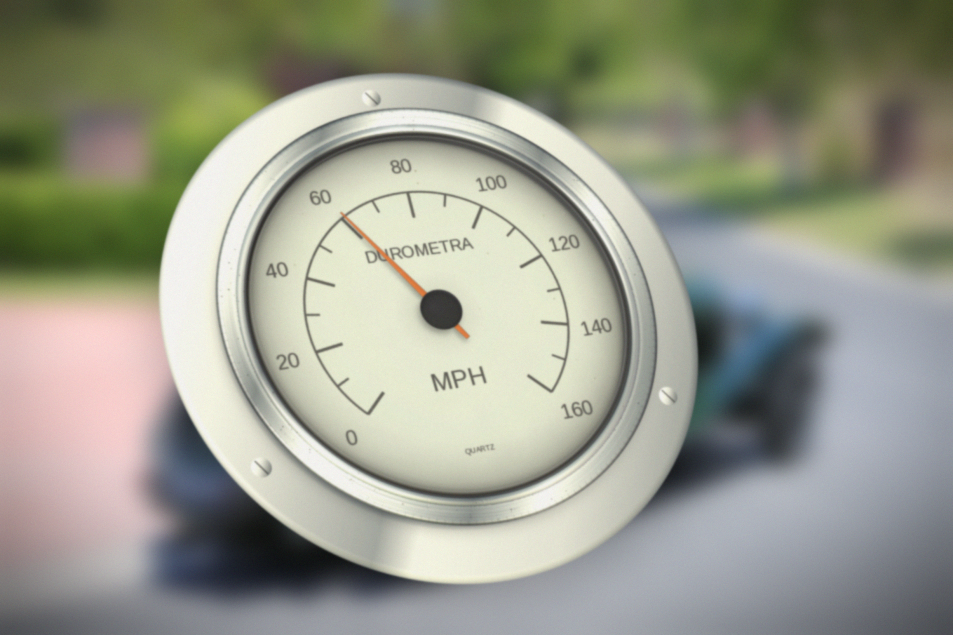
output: **60** mph
